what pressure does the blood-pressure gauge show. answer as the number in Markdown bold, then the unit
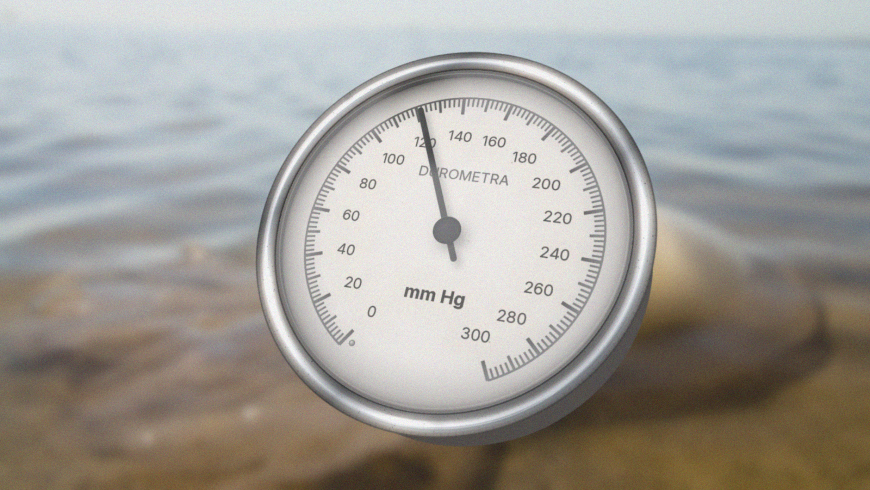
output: **122** mmHg
